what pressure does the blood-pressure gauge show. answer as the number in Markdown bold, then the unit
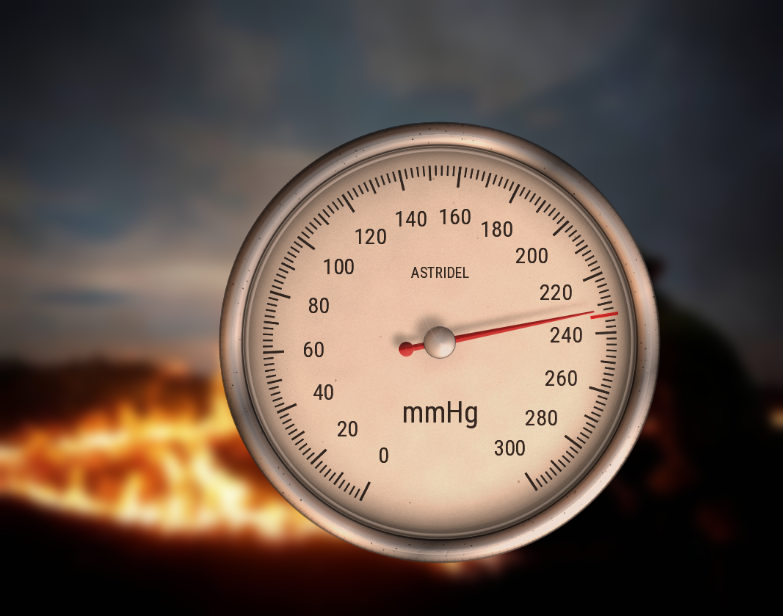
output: **232** mmHg
